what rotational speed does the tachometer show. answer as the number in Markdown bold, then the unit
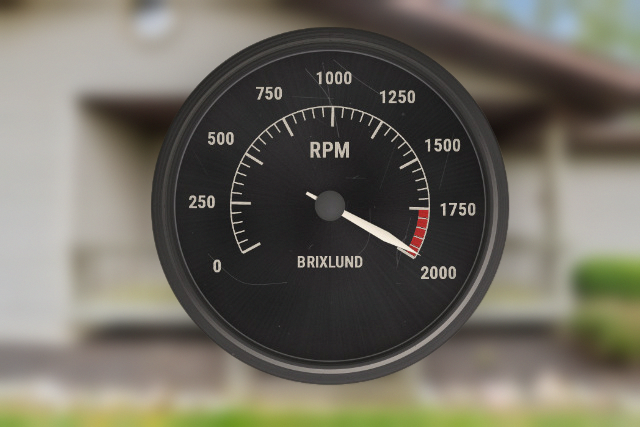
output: **1975** rpm
